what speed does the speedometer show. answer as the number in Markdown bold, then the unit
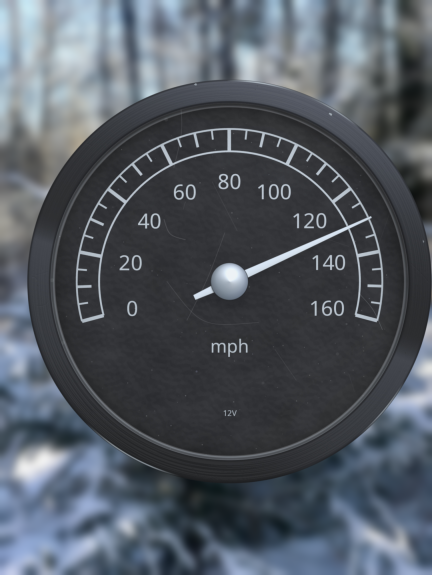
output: **130** mph
